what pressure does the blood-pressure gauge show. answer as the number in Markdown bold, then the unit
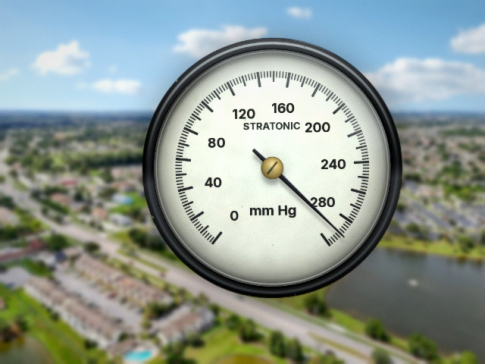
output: **290** mmHg
